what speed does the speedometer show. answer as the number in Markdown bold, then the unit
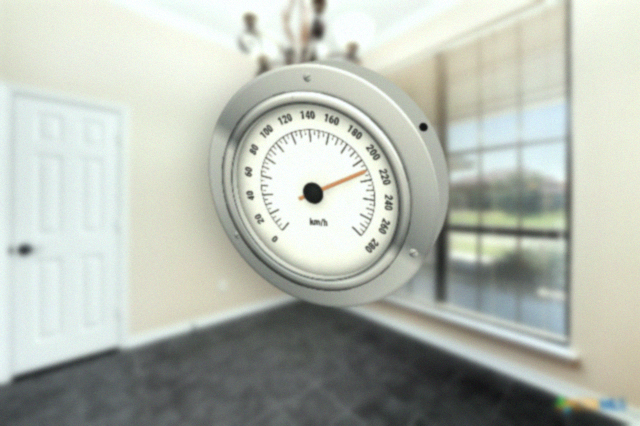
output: **210** km/h
